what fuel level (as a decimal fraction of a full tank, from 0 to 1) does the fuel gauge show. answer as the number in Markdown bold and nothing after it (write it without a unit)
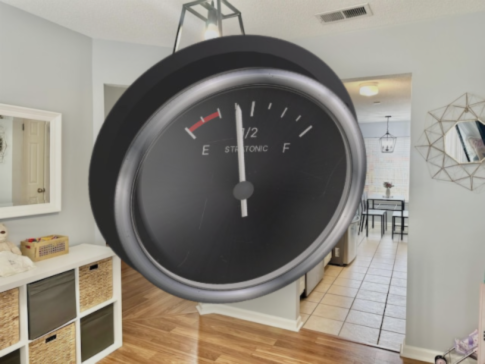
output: **0.375**
